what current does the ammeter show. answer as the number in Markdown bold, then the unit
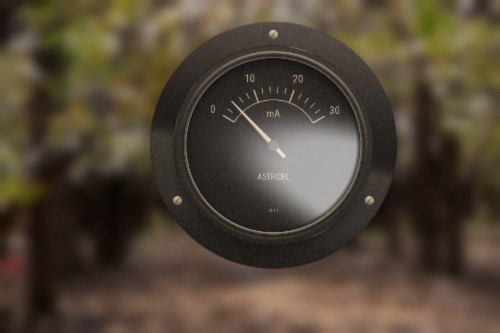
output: **4** mA
